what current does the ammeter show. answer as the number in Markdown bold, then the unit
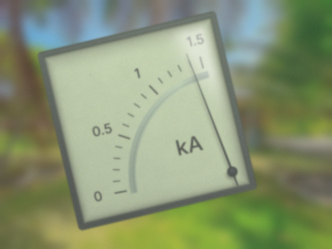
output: **1.4** kA
